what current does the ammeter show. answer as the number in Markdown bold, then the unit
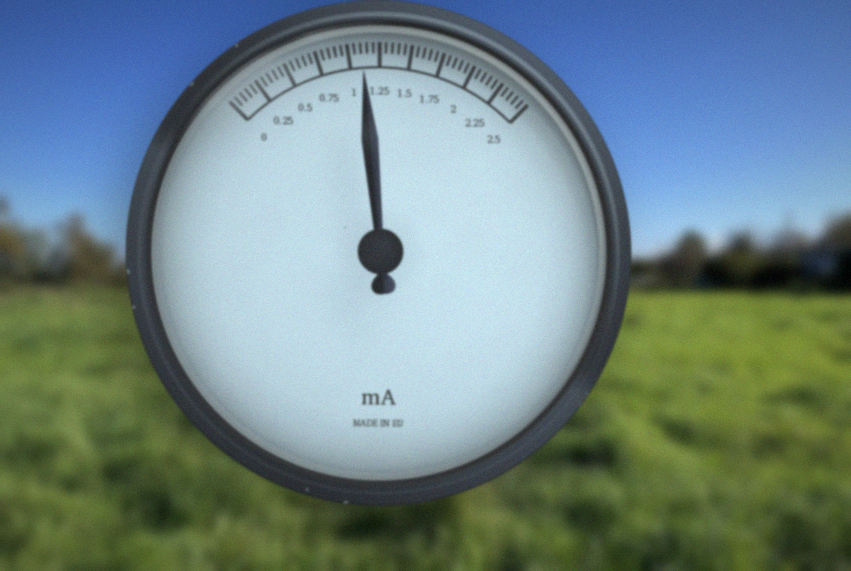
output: **1.1** mA
